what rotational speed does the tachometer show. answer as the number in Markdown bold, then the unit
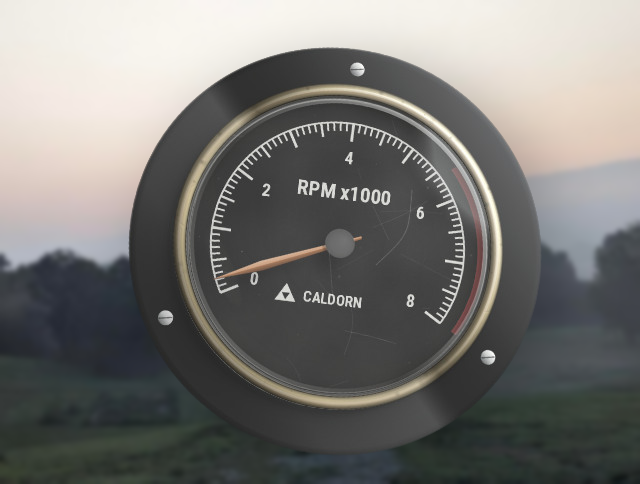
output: **200** rpm
